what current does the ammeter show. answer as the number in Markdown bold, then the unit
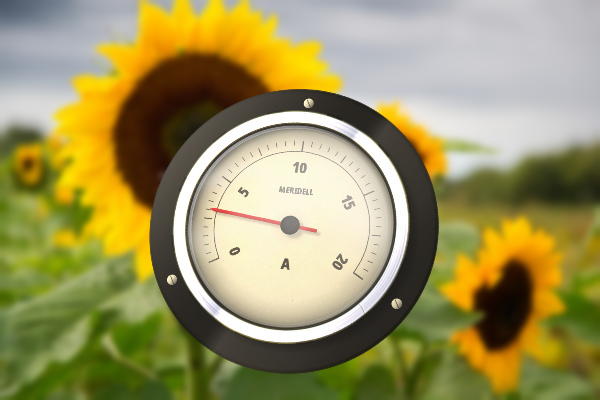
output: **3** A
